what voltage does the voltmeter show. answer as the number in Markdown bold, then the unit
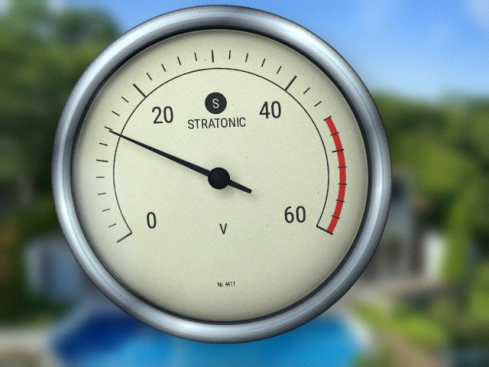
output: **14** V
